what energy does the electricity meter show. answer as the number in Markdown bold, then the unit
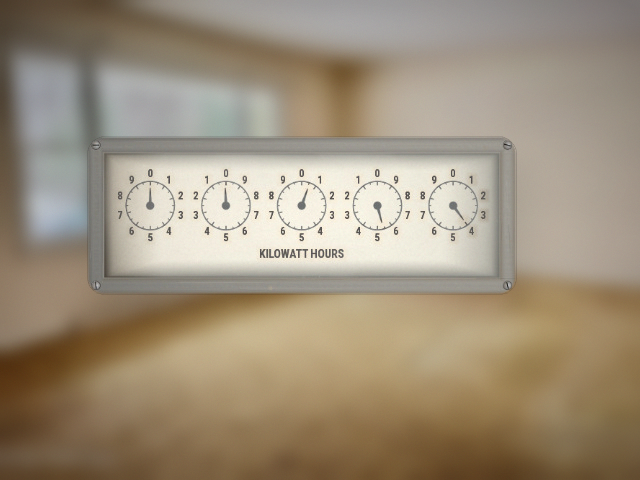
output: **54** kWh
